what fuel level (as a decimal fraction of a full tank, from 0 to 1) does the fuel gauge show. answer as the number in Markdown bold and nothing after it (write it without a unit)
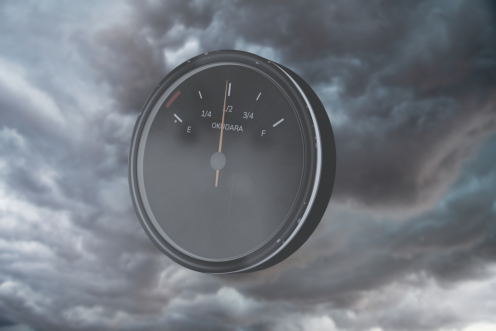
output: **0.5**
